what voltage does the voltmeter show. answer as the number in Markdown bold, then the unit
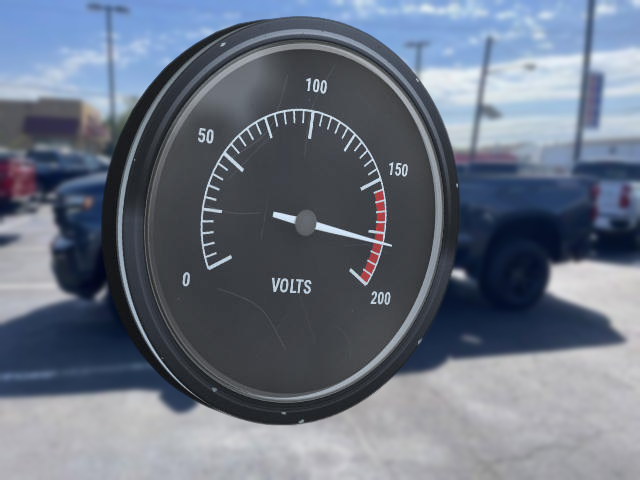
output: **180** V
